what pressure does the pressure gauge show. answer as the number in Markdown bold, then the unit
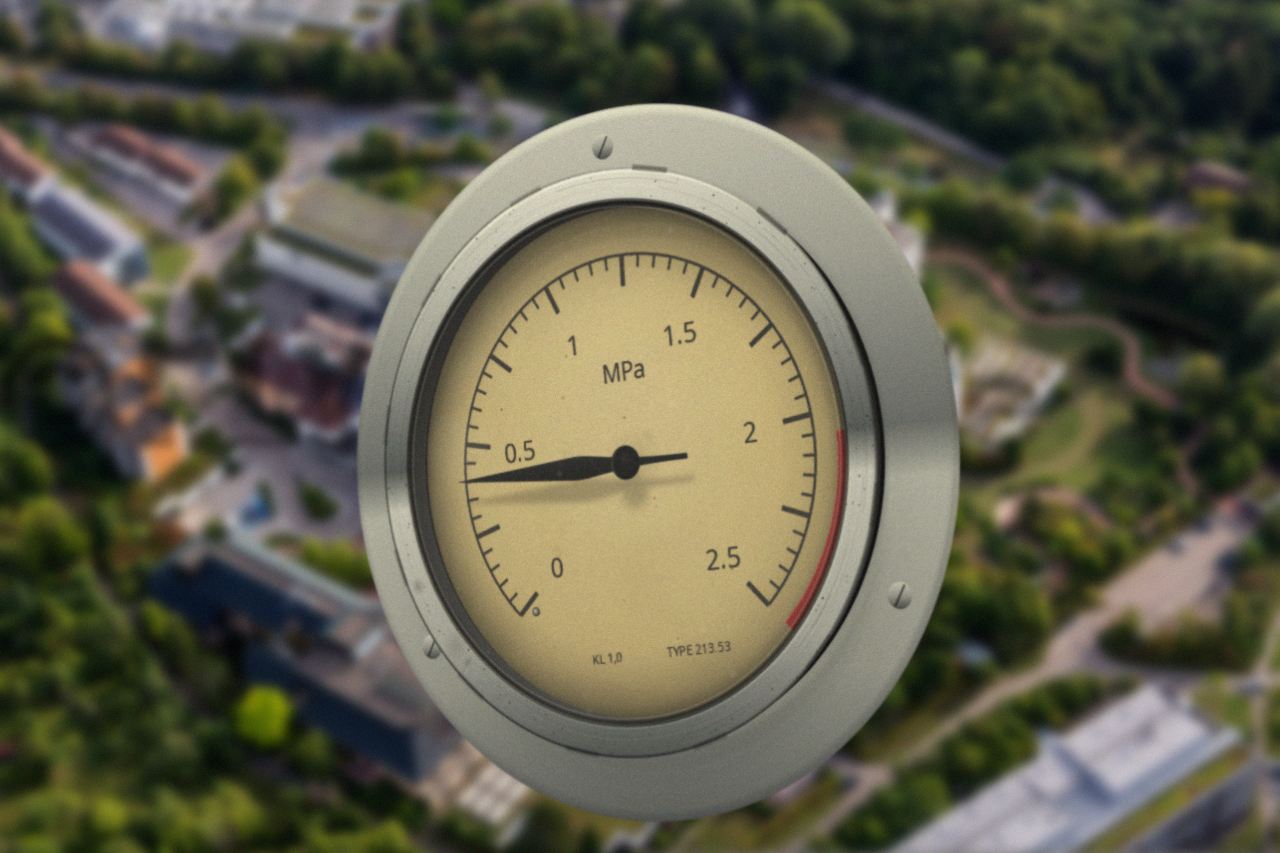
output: **0.4** MPa
